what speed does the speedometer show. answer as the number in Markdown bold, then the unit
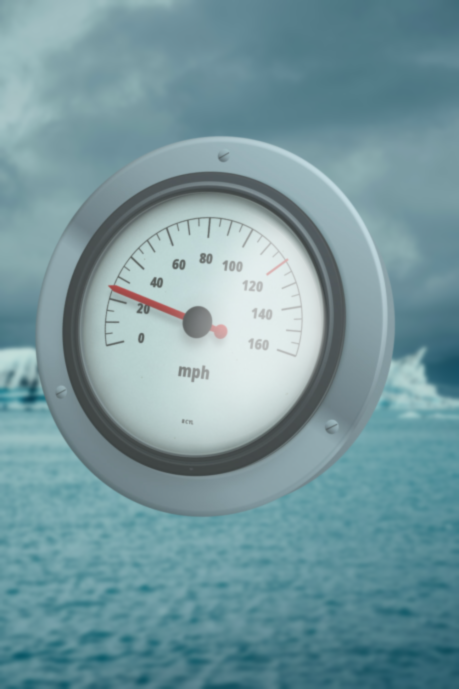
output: **25** mph
